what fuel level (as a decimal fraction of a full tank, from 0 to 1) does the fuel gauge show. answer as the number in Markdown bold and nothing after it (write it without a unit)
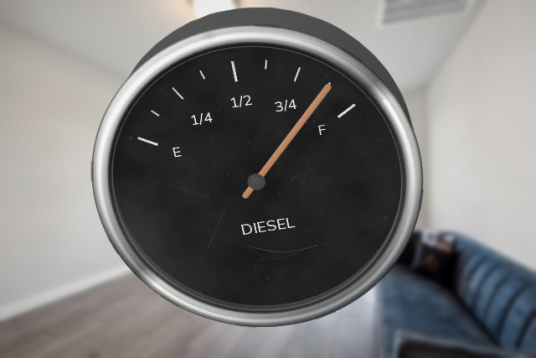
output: **0.875**
